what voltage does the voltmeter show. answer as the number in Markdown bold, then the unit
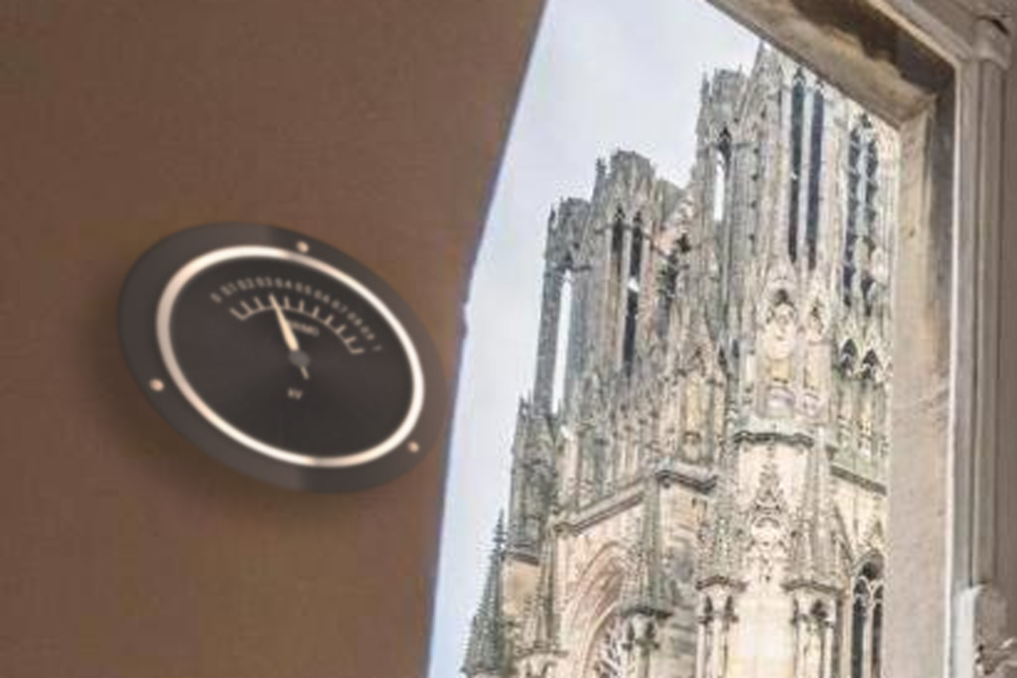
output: **0.3** kV
